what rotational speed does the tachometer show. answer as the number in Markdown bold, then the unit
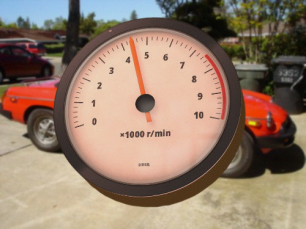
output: **4400** rpm
